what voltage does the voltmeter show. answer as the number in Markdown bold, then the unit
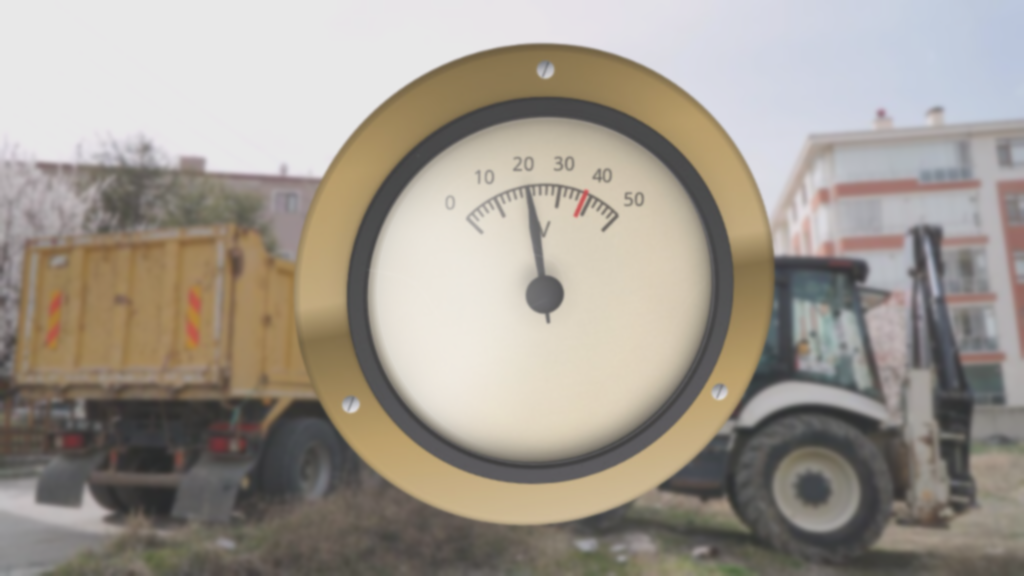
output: **20** V
